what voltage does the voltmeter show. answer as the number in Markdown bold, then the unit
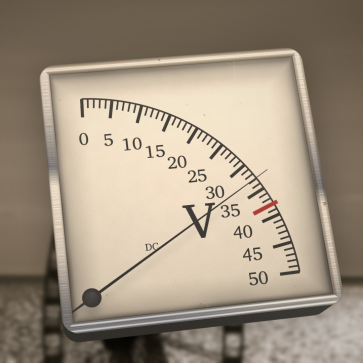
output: **33** V
